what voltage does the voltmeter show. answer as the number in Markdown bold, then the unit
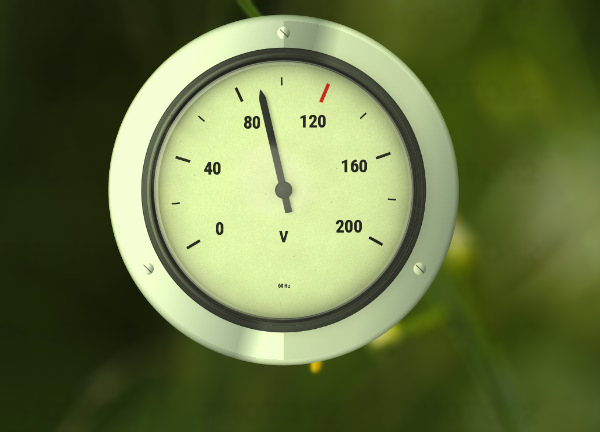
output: **90** V
